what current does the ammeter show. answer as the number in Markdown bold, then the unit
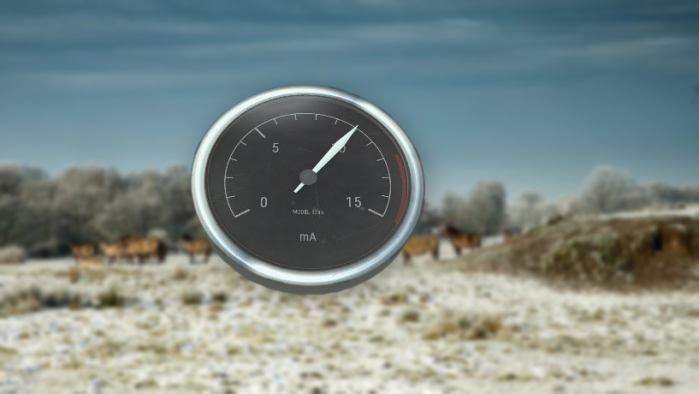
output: **10** mA
